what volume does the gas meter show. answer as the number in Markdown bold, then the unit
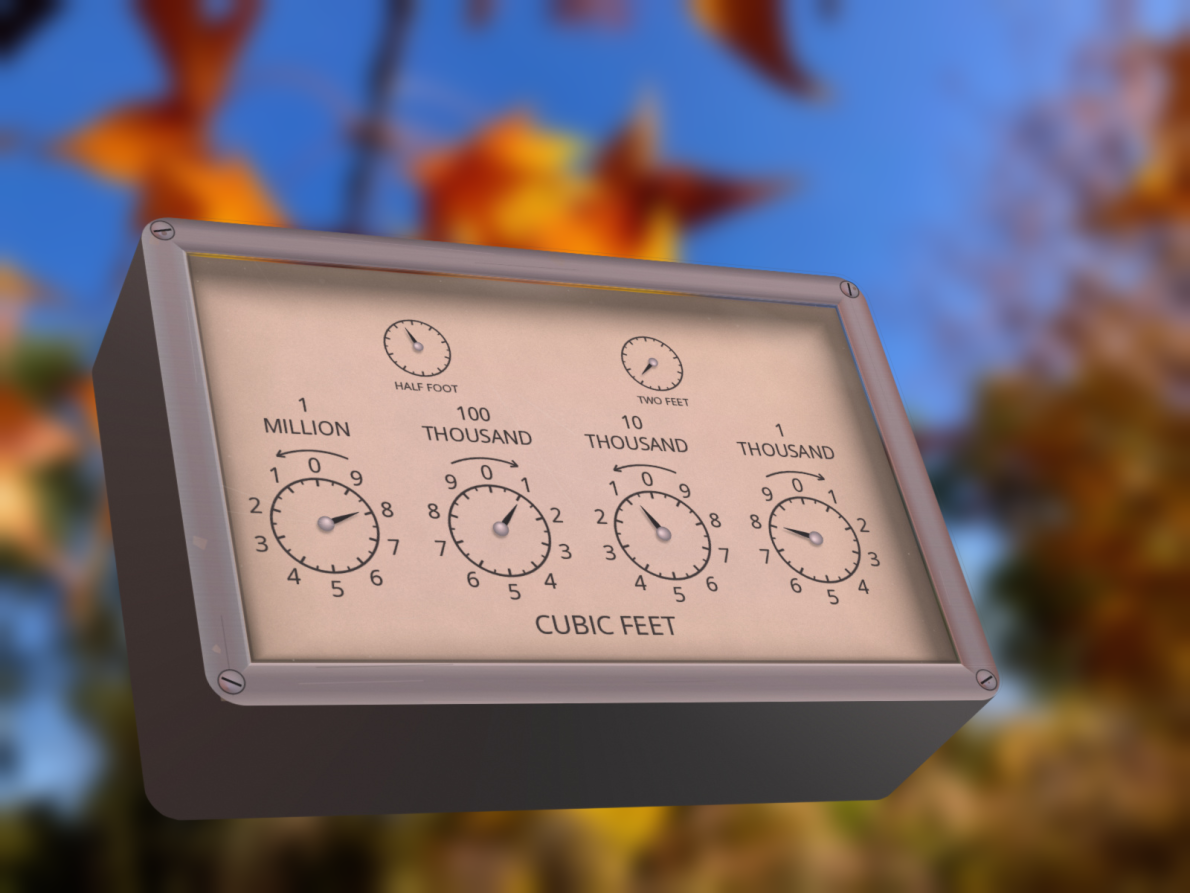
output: **810800** ft³
